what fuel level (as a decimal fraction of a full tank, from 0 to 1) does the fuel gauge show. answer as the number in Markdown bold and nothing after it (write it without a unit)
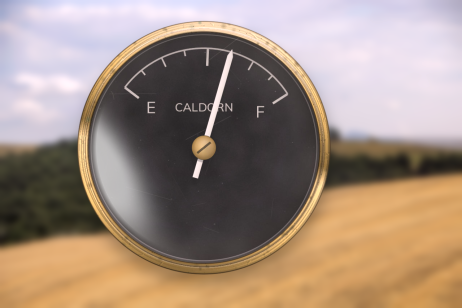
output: **0.625**
